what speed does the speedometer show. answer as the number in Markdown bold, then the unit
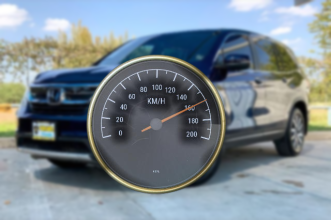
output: **160** km/h
